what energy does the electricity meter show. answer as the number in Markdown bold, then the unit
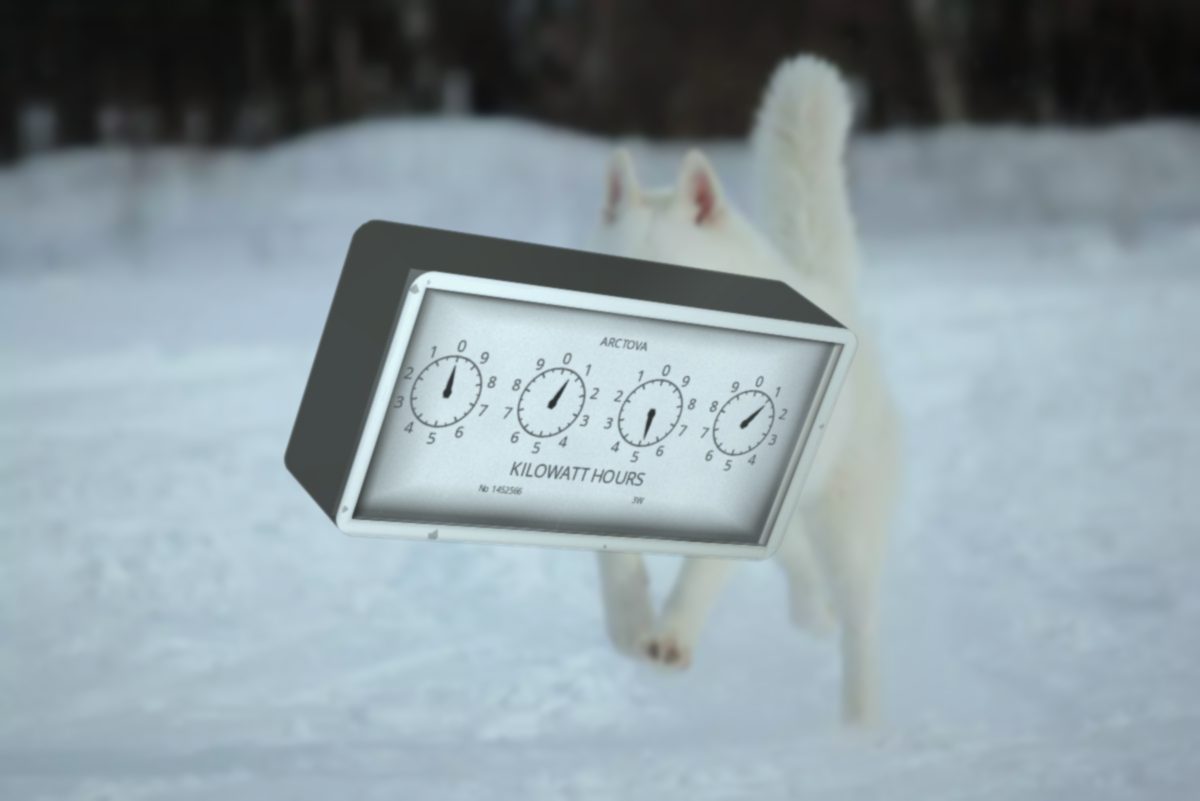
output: **51** kWh
